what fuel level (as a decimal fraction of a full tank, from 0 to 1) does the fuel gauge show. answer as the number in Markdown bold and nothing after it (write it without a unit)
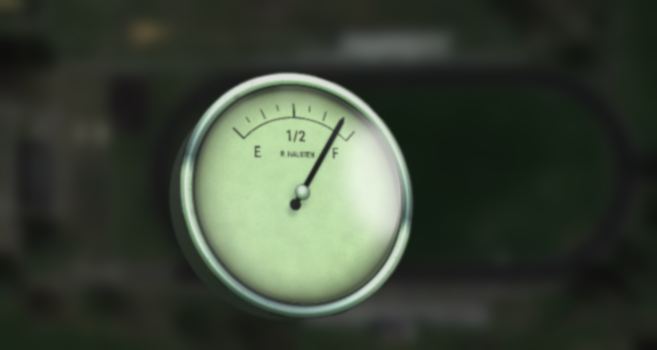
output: **0.875**
